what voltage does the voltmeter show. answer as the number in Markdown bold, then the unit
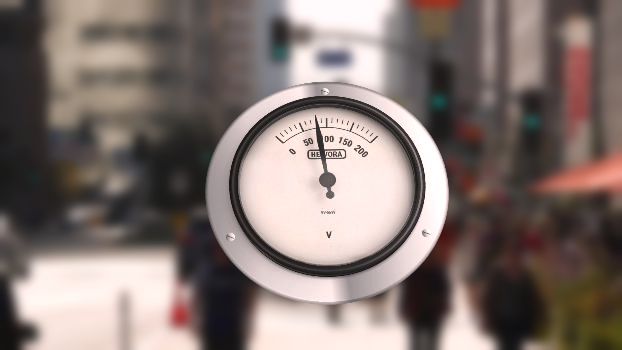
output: **80** V
